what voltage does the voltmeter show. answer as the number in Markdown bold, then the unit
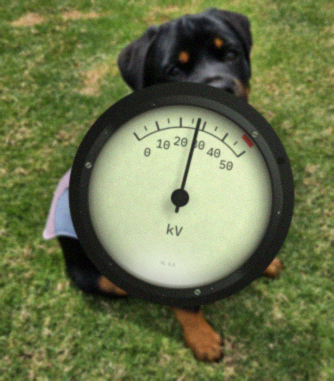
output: **27.5** kV
